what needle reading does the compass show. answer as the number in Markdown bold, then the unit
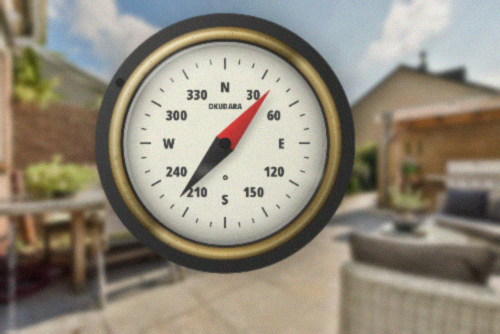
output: **40** °
